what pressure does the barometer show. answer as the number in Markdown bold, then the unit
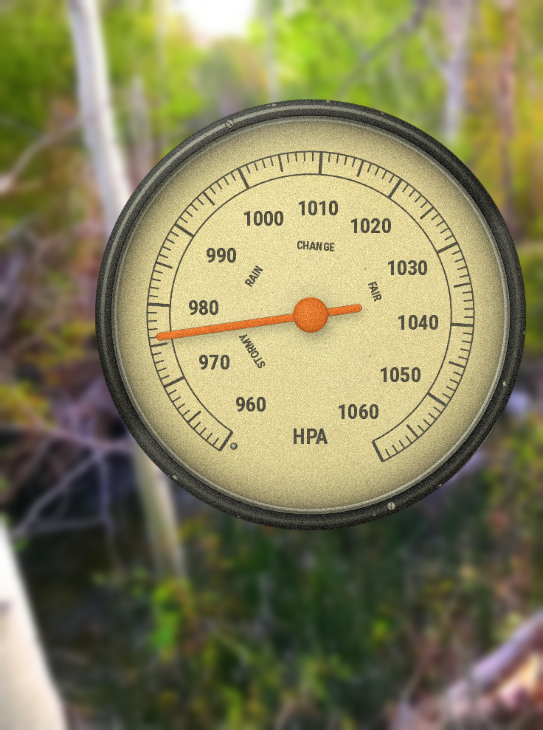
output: **976** hPa
